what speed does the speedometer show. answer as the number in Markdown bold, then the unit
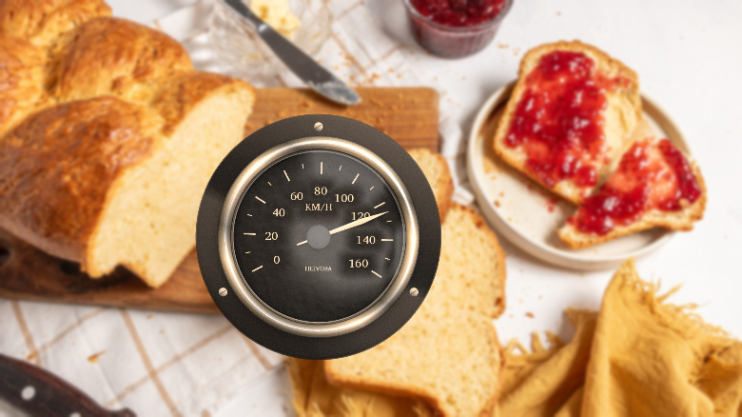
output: **125** km/h
